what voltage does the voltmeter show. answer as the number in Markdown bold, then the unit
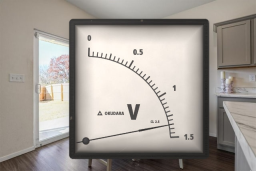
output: **1.35** V
